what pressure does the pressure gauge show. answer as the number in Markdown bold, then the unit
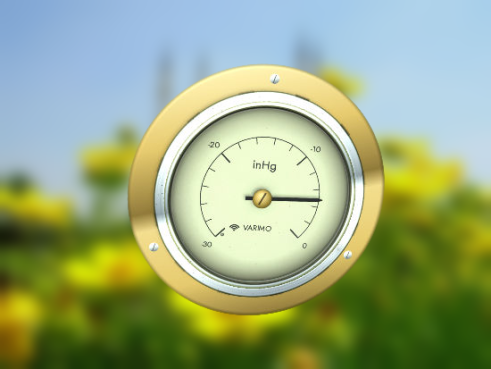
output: **-5** inHg
